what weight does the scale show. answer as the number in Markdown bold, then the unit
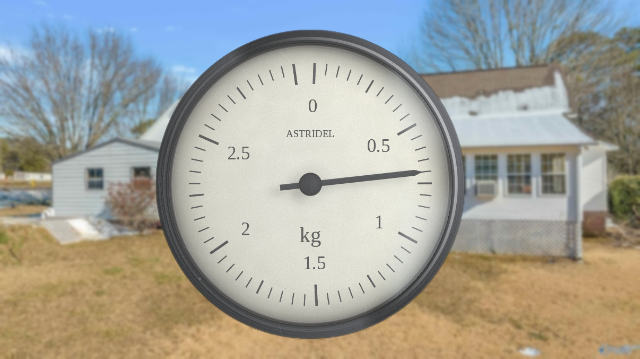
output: **0.7** kg
